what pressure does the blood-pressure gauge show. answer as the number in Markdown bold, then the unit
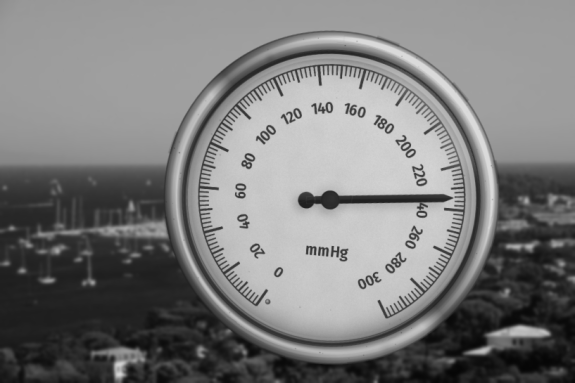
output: **234** mmHg
